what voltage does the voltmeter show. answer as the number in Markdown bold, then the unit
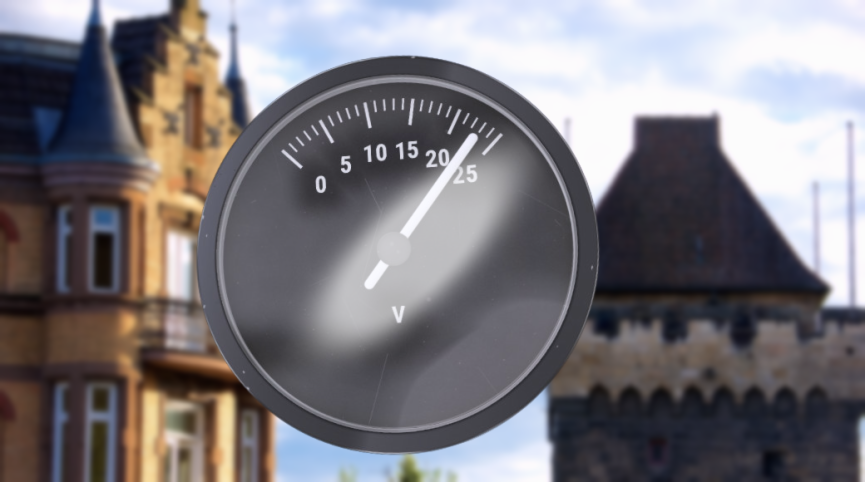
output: **23** V
